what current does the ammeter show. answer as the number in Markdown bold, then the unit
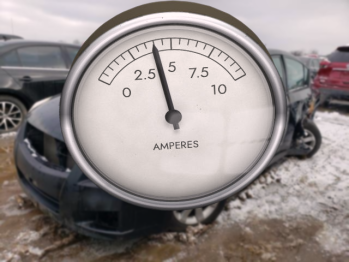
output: **4** A
